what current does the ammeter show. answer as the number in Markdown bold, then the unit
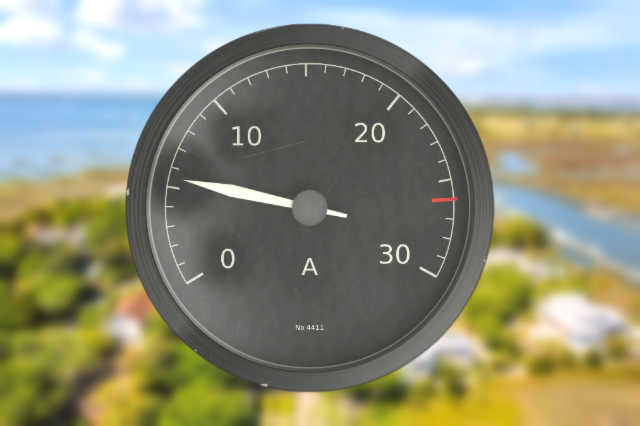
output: **5.5** A
